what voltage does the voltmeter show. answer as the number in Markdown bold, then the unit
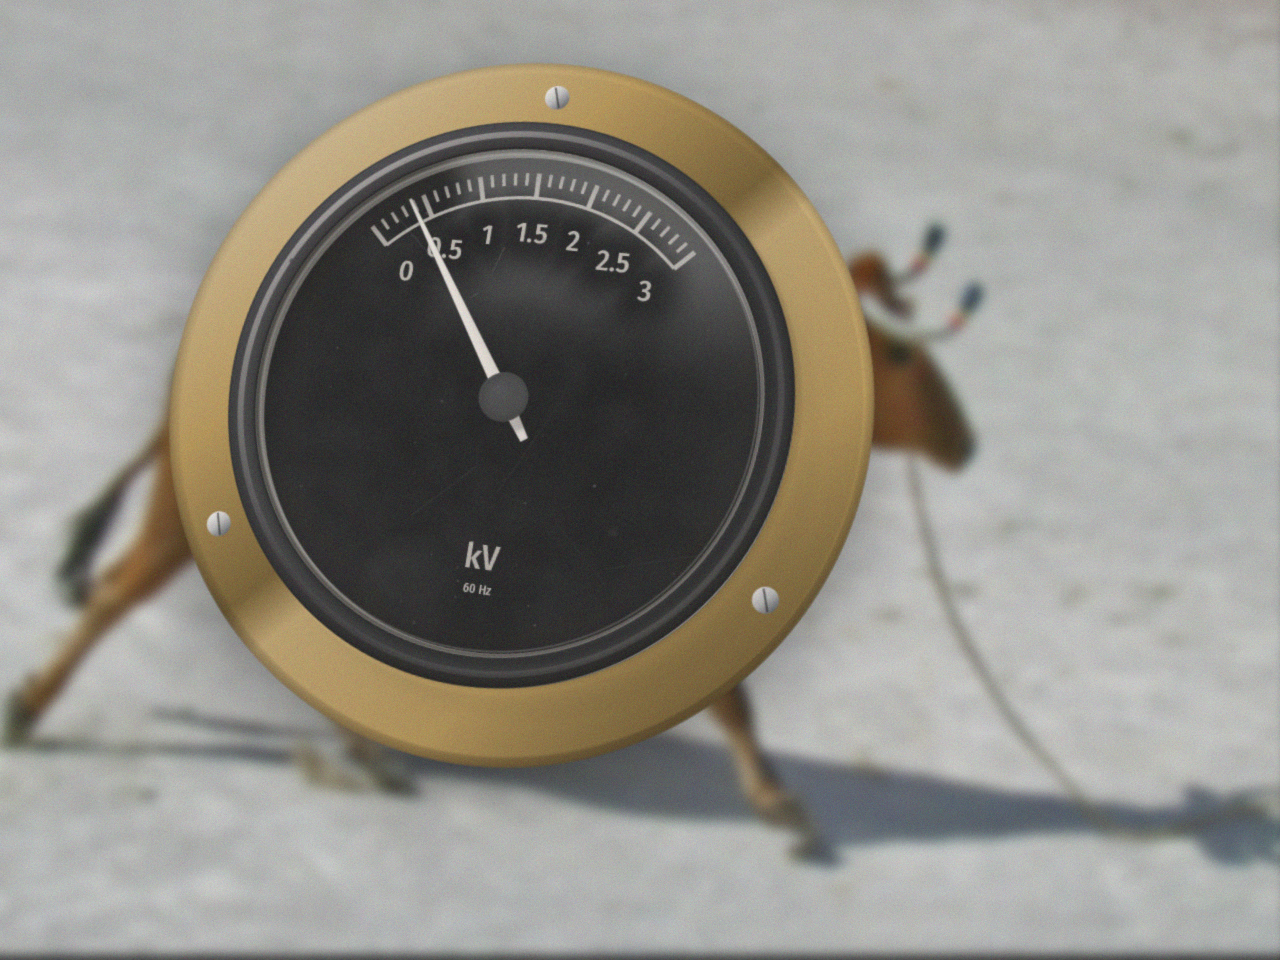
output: **0.4** kV
